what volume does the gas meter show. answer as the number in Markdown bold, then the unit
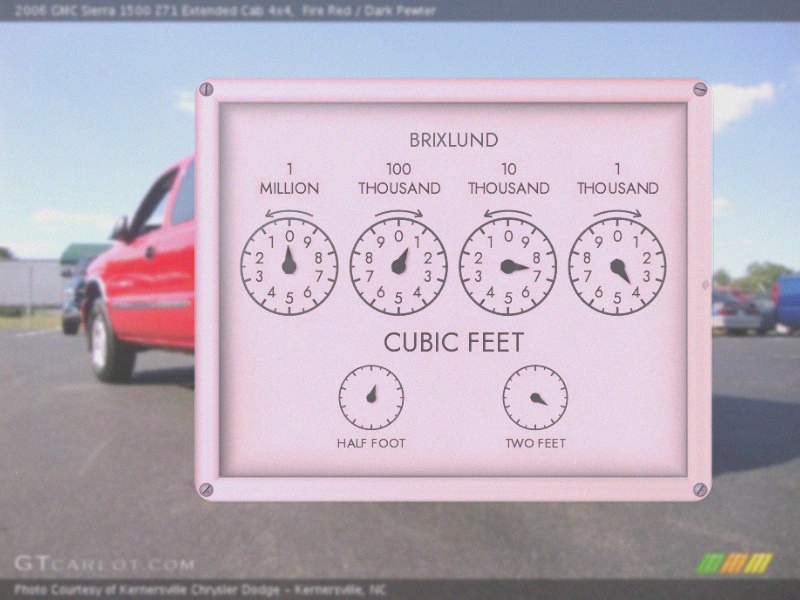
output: **7400** ft³
